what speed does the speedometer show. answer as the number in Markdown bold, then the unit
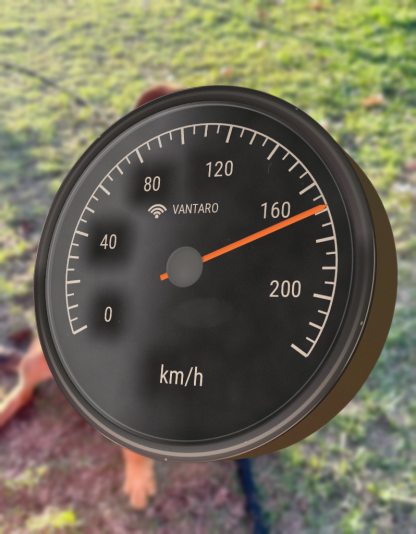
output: **170** km/h
